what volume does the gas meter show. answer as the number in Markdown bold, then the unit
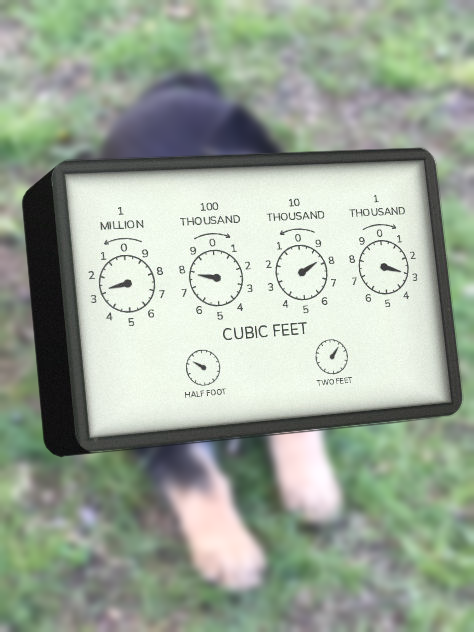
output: **278300** ft³
